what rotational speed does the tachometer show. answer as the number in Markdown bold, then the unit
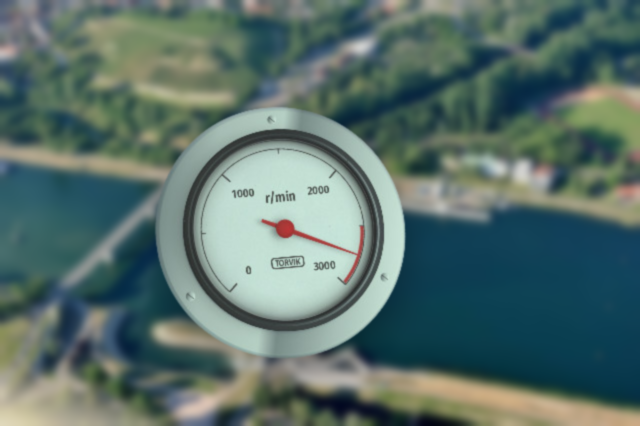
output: **2750** rpm
